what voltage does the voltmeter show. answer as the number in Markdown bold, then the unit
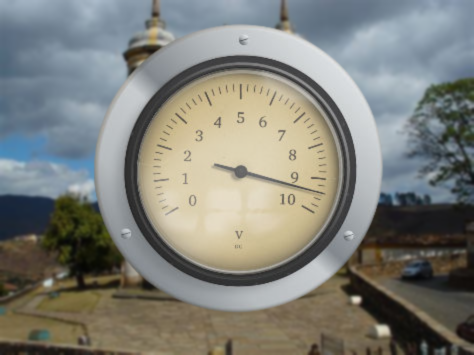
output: **9.4** V
